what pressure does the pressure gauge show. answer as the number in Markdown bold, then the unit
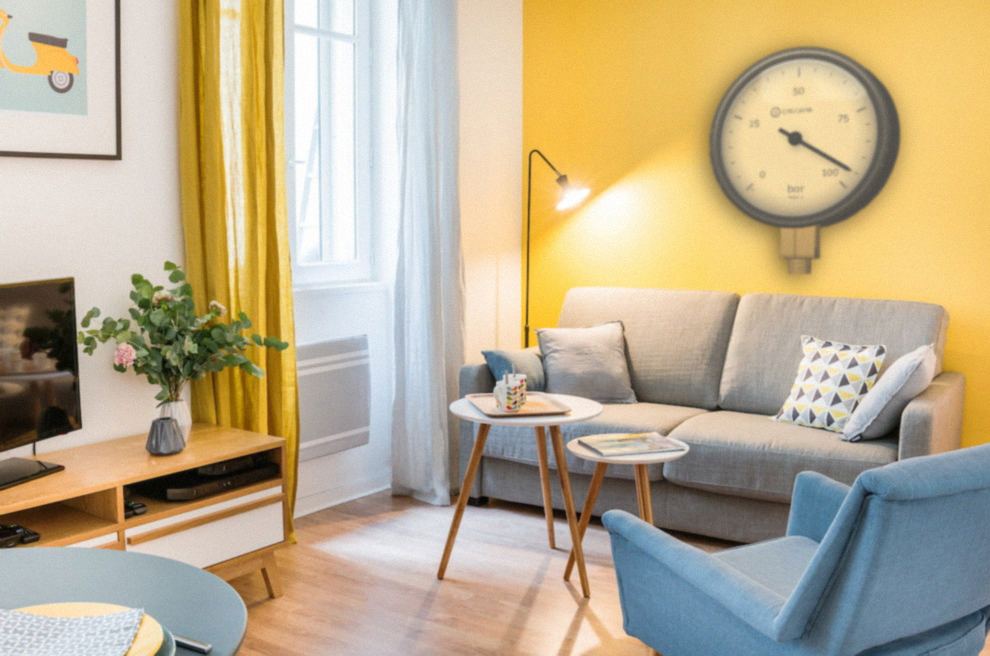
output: **95** bar
